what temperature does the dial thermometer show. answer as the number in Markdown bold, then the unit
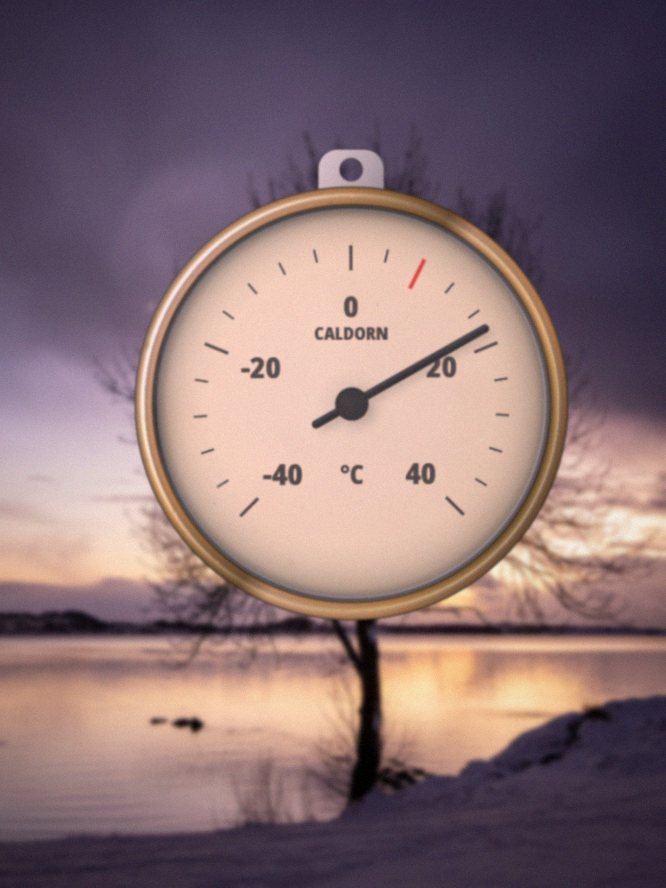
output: **18** °C
